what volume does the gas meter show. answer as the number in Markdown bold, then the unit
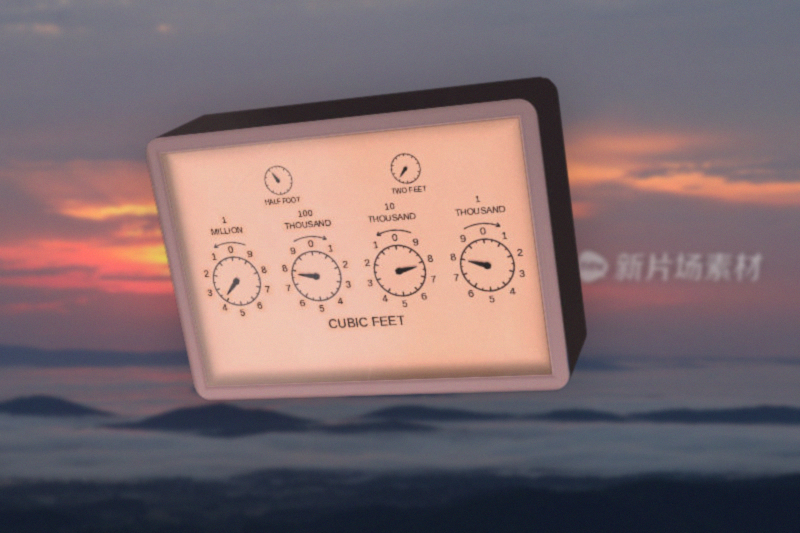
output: **377800** ft³
